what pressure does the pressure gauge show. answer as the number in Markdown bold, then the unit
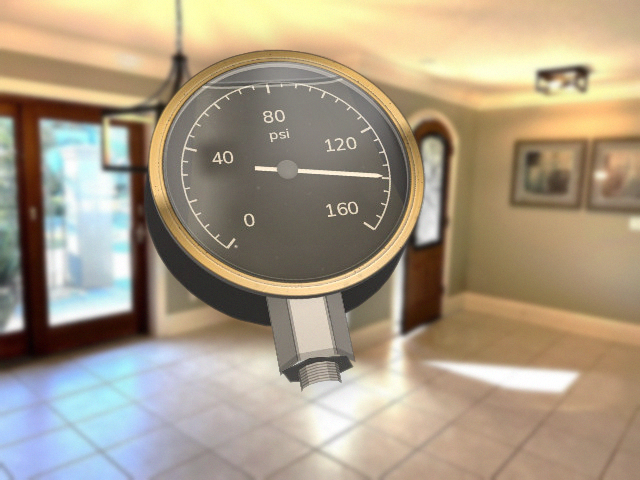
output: **140** psi
